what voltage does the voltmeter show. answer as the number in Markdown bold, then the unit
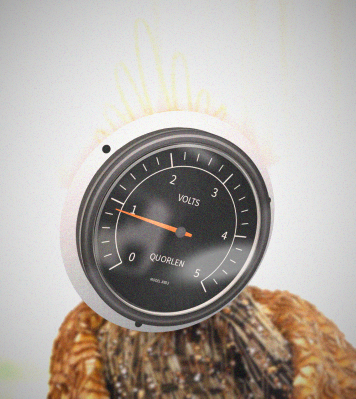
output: **0.9** V
